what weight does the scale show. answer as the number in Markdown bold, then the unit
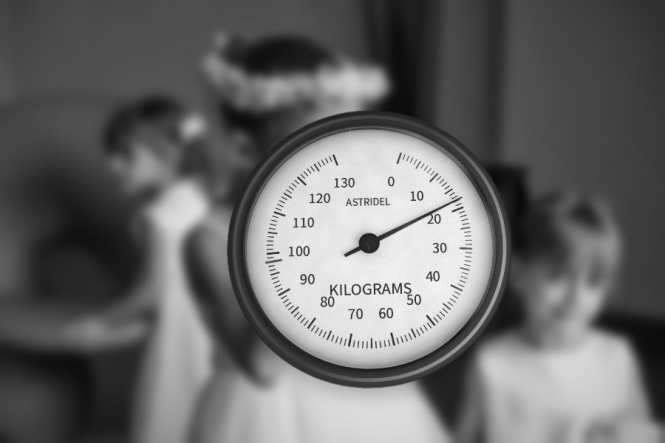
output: **18** kg
